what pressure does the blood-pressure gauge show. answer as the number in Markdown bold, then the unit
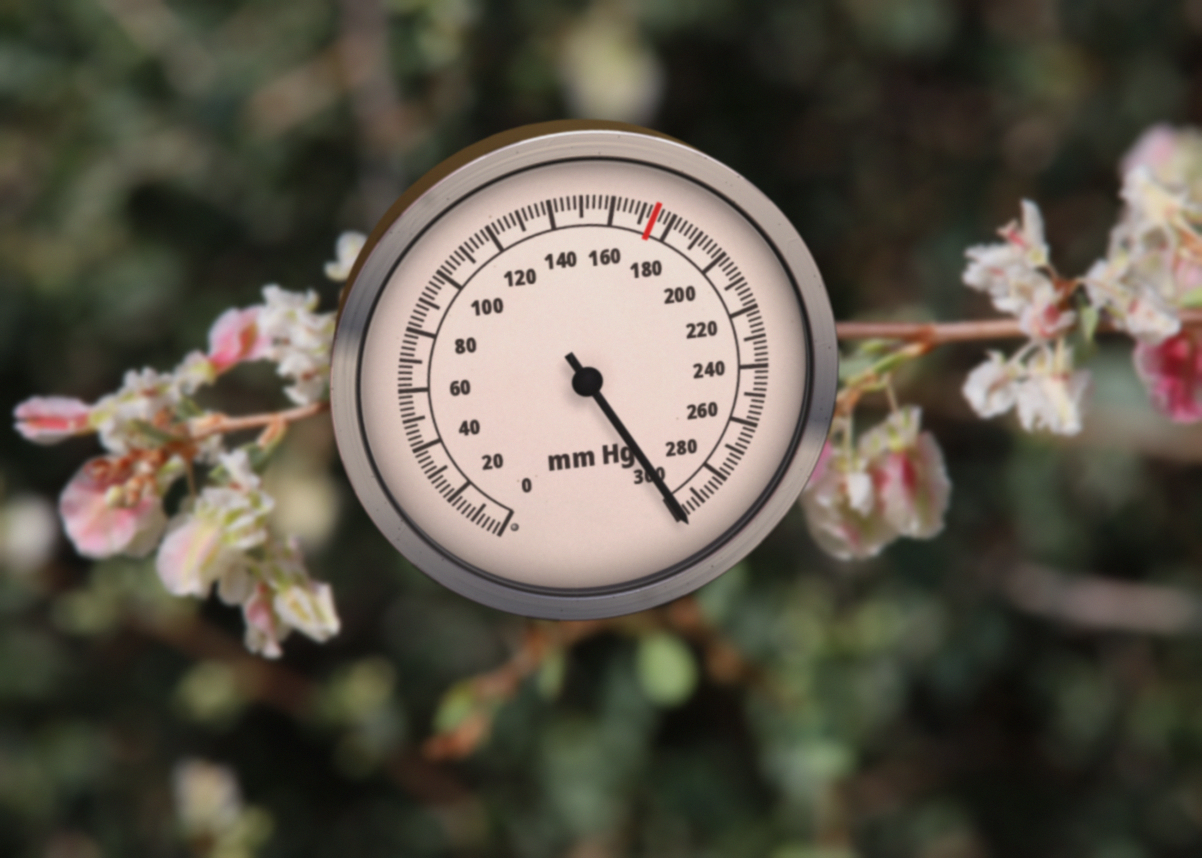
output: **298** mmHg
